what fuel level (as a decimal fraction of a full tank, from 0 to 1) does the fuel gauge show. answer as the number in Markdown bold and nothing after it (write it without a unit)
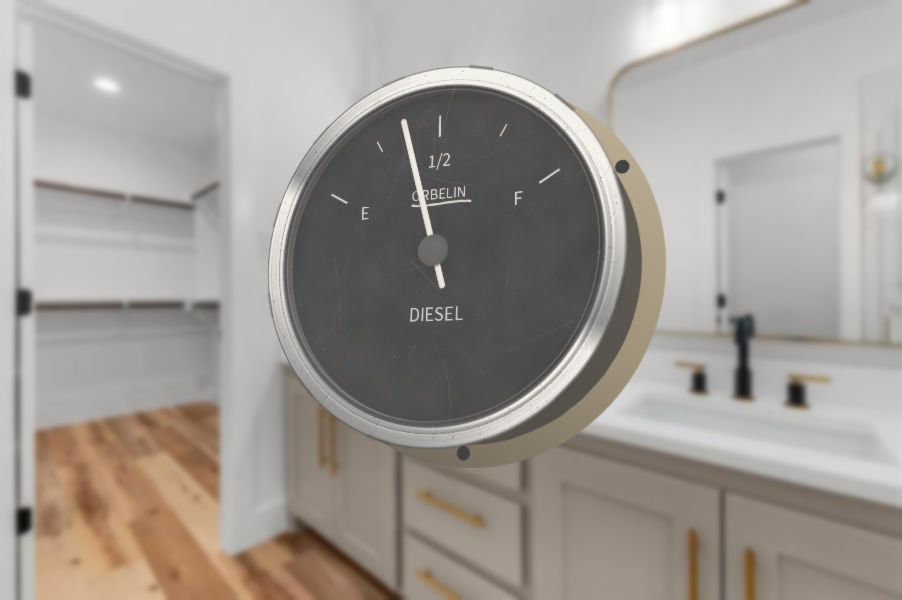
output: **0.375**
